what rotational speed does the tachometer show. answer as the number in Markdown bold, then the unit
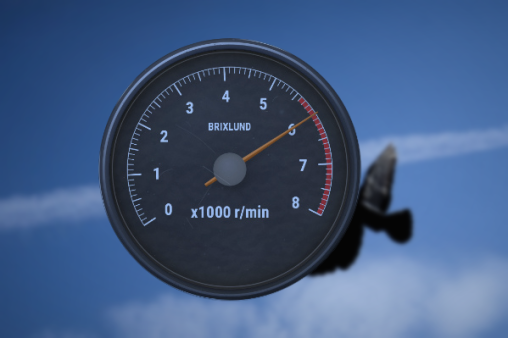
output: **6000** rpm
